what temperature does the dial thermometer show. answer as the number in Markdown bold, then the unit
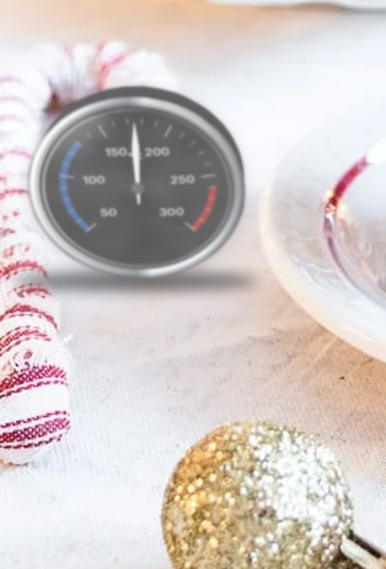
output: **175** °C
